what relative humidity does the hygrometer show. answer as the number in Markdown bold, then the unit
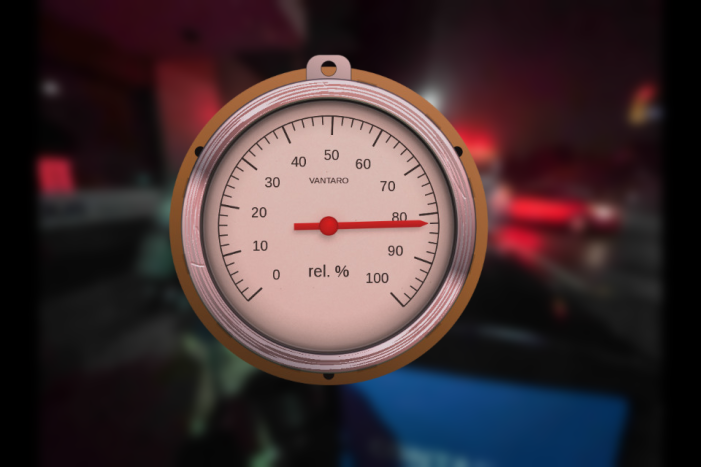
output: **82** %
